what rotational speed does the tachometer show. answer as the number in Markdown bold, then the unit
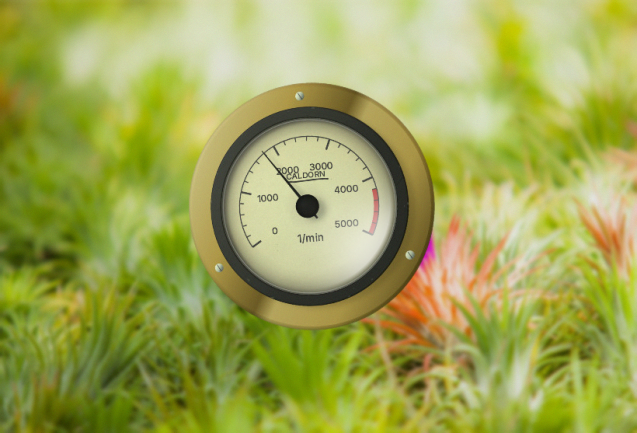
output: **1800** rpm
